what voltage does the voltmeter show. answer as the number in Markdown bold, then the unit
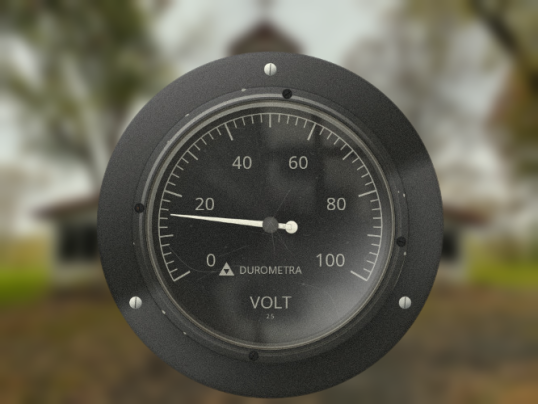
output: **15** V
